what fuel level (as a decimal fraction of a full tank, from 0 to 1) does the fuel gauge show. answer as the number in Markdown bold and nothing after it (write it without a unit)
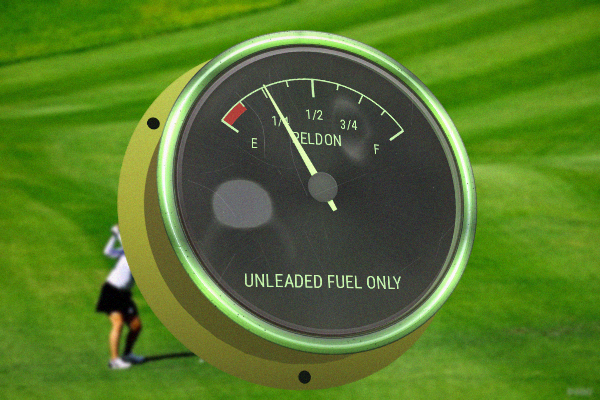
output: **0.25**
